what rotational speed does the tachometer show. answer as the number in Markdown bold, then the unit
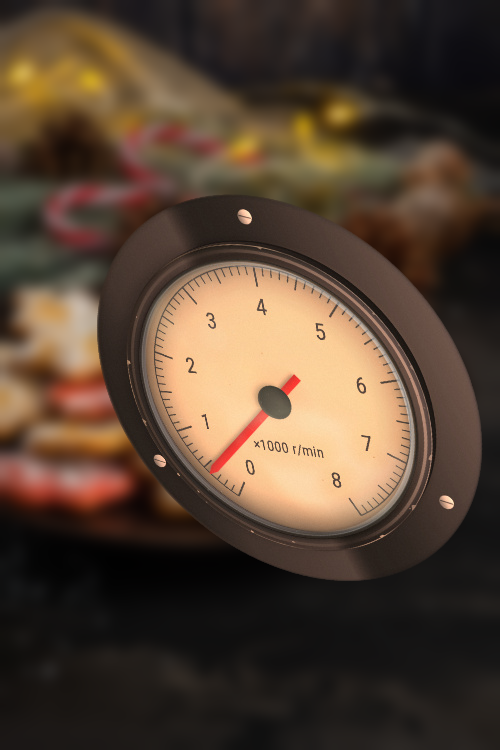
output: **400** rpm
